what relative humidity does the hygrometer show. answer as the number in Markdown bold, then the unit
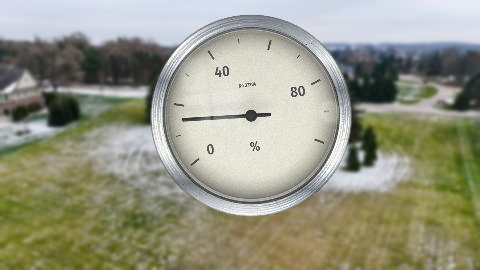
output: **15** %
